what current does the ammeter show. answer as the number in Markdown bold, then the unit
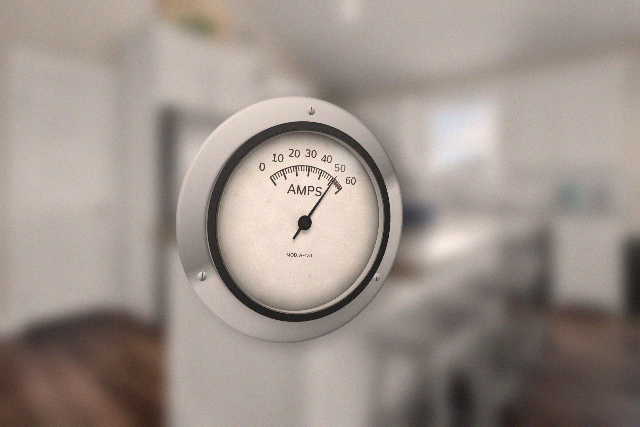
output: **50** A
